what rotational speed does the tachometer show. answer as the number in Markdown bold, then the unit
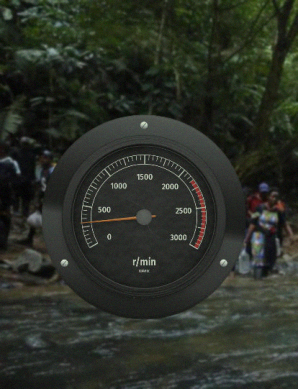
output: **300** rpm
